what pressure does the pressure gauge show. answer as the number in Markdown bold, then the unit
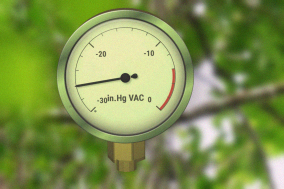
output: **-26** inHg
